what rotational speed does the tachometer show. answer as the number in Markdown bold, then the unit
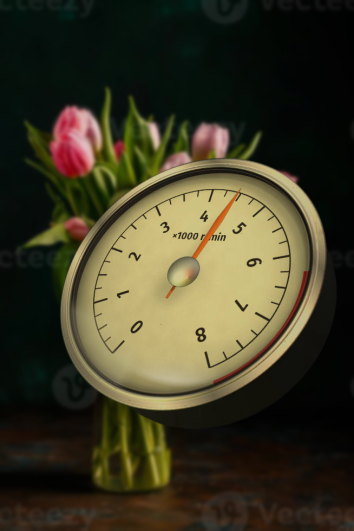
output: **4500** rpm
